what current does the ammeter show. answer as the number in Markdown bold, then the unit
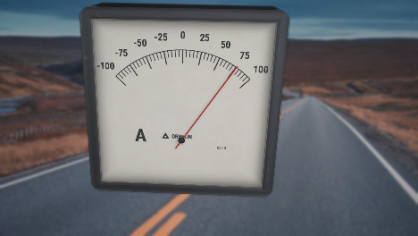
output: **75** A
